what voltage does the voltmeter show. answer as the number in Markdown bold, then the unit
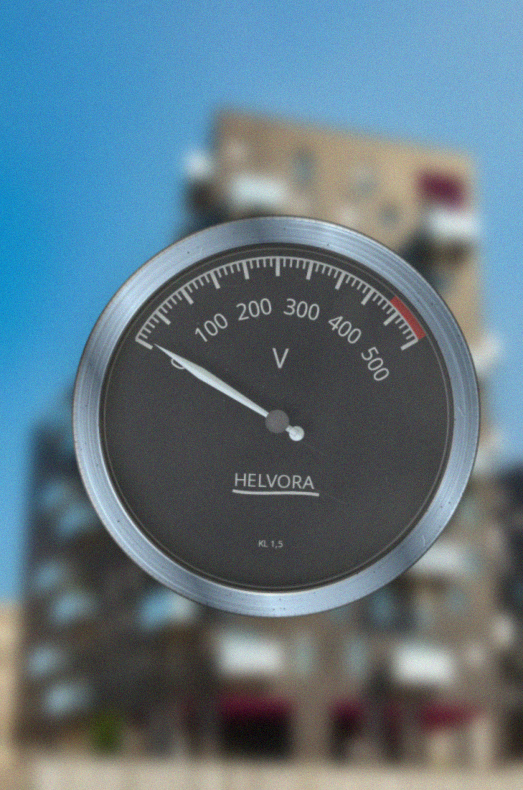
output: **10** V
